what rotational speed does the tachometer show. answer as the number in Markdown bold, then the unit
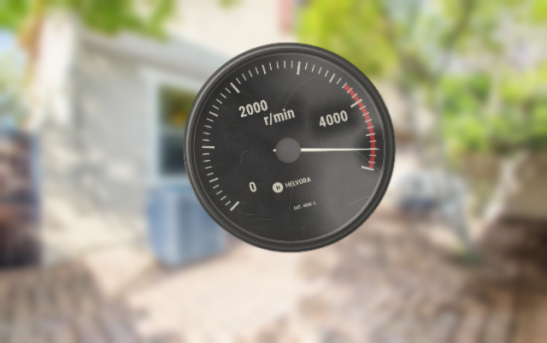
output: **4700** rpm
